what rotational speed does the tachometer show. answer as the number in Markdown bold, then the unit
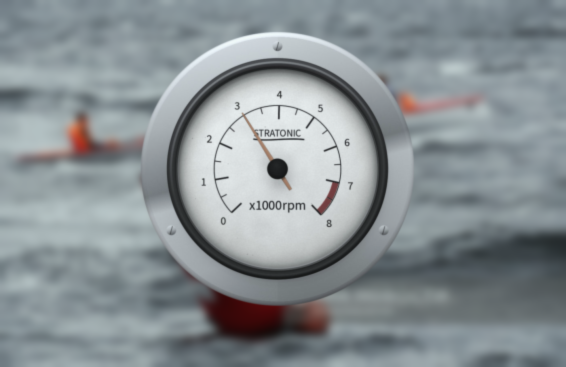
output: **3000** rpm
